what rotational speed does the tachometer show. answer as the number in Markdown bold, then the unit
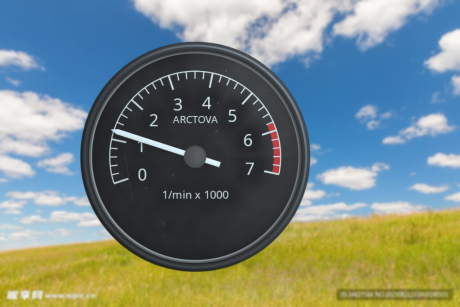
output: **1200** rpm
